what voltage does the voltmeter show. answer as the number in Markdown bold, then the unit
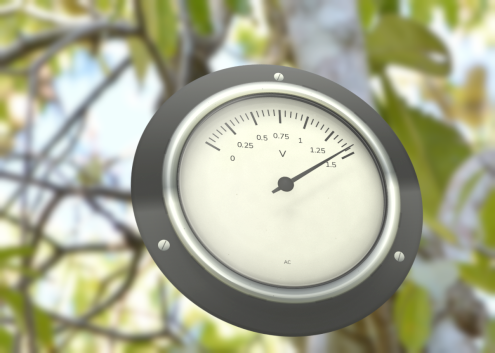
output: **1.45** V
